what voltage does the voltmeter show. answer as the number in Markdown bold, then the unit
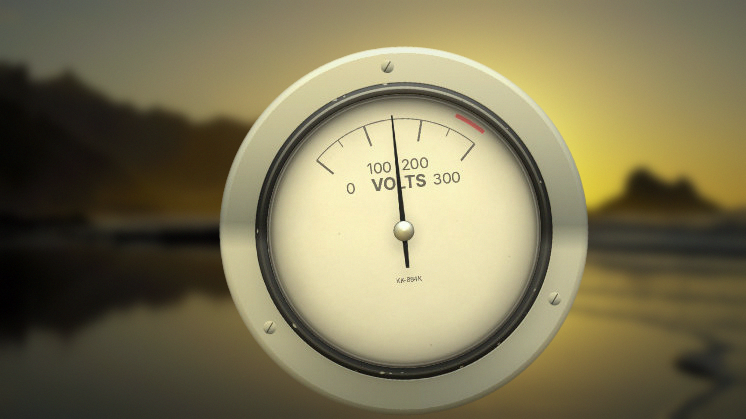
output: **150** V
